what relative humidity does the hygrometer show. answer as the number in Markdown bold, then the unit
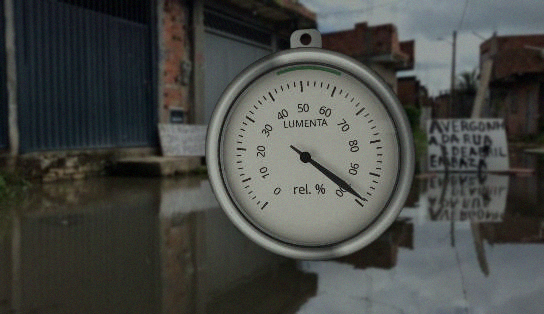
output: **98** %
